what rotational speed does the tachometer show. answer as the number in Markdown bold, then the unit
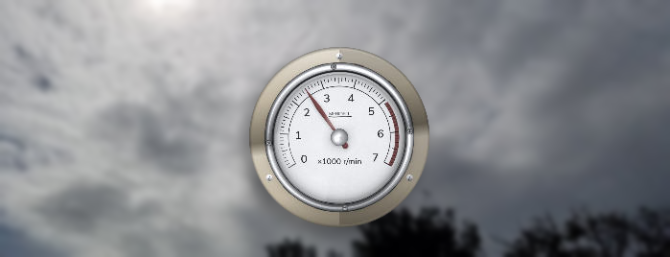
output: **2500** rpm
